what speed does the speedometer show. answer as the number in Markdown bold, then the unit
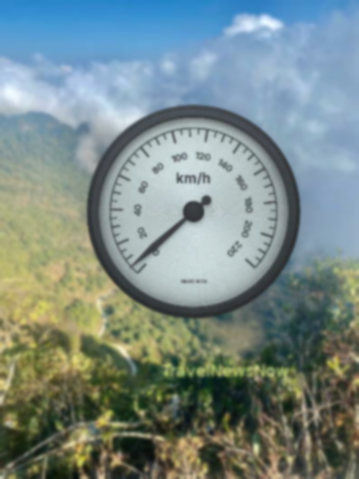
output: **5** km/h
